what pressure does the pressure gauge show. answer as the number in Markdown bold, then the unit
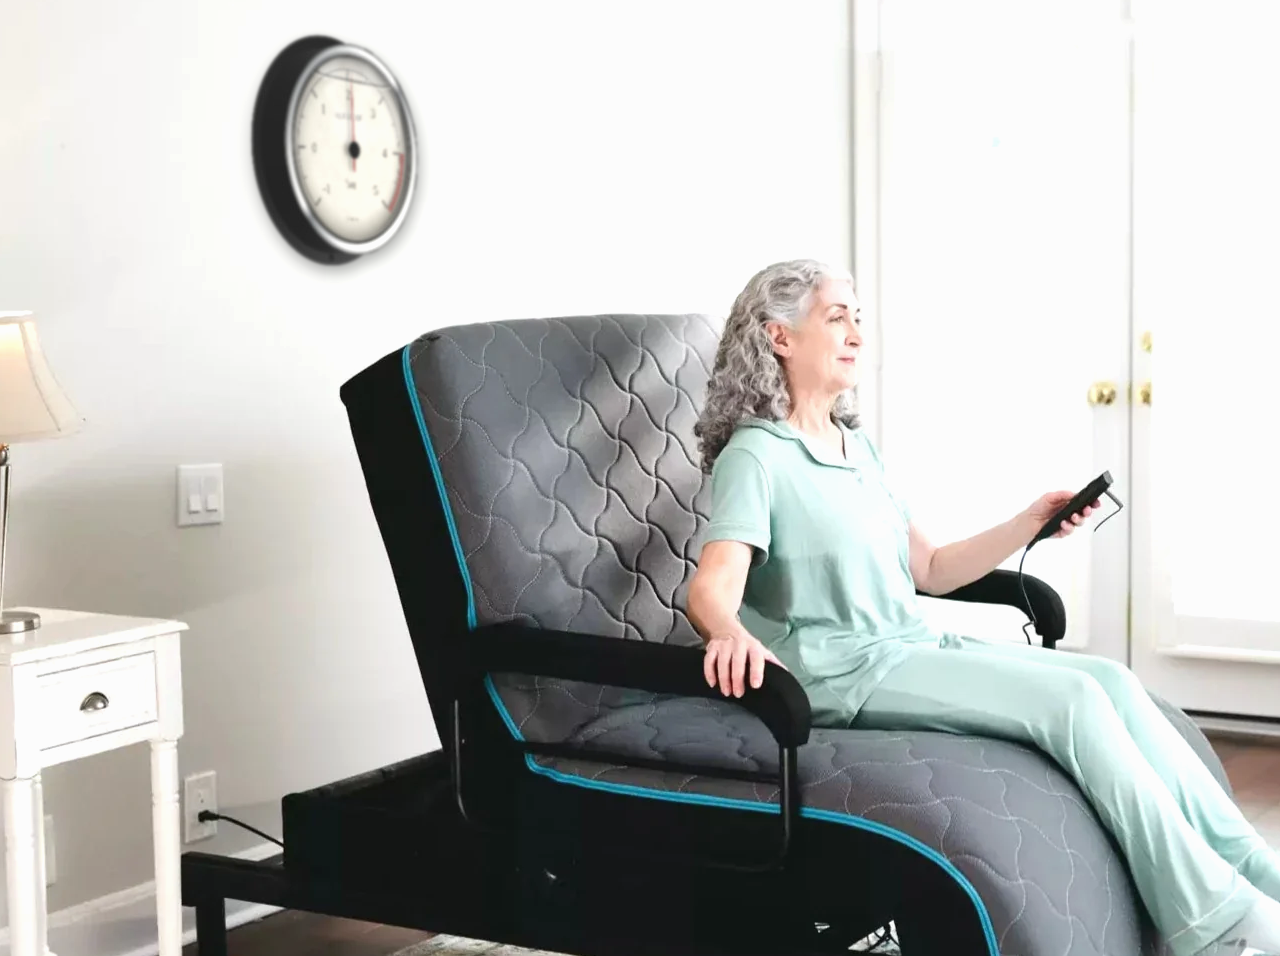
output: **2** bar
